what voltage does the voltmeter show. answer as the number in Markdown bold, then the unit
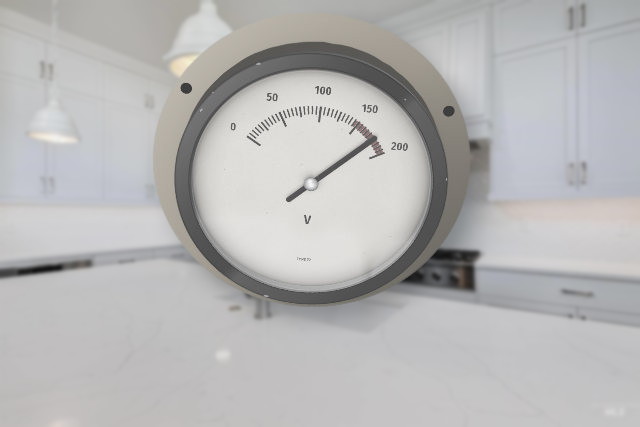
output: **175** V
